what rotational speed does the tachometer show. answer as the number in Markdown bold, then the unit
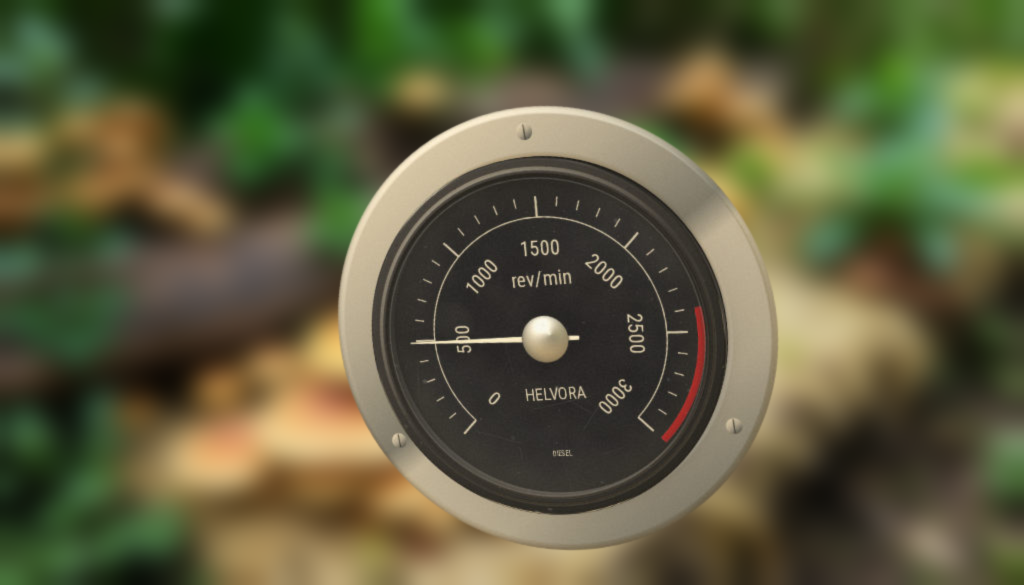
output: **500** rpm
